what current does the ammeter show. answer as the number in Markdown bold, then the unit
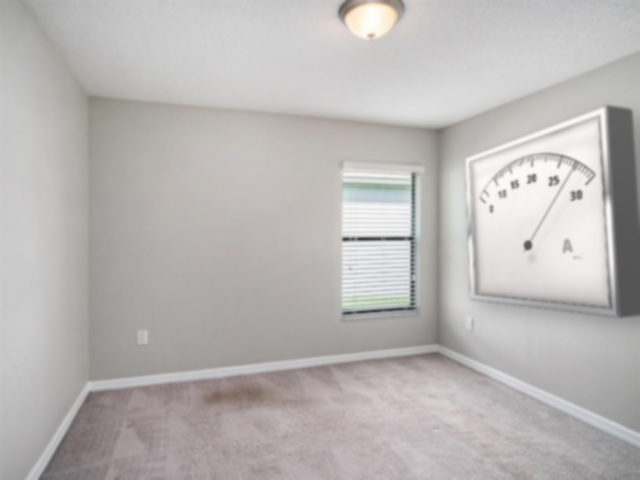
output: **27.5** A
